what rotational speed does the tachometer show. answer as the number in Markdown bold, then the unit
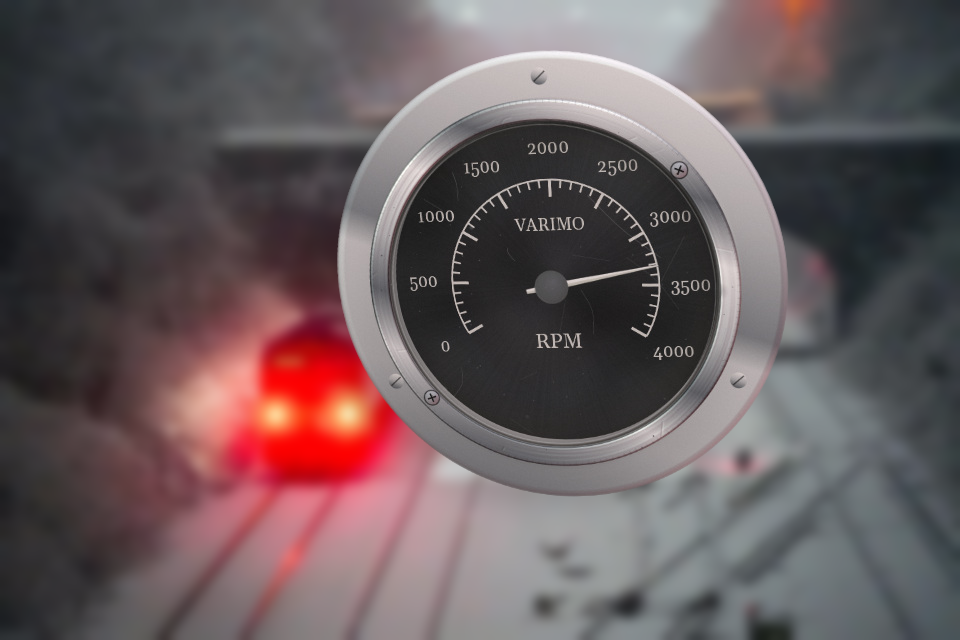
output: **3300** rpm
